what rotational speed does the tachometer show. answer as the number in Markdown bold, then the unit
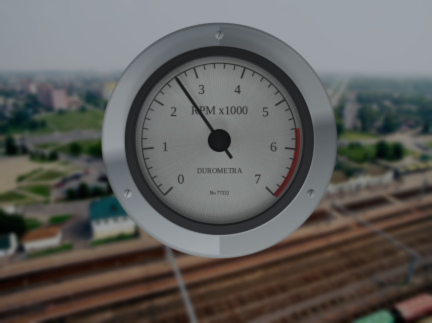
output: **2600** rpm
